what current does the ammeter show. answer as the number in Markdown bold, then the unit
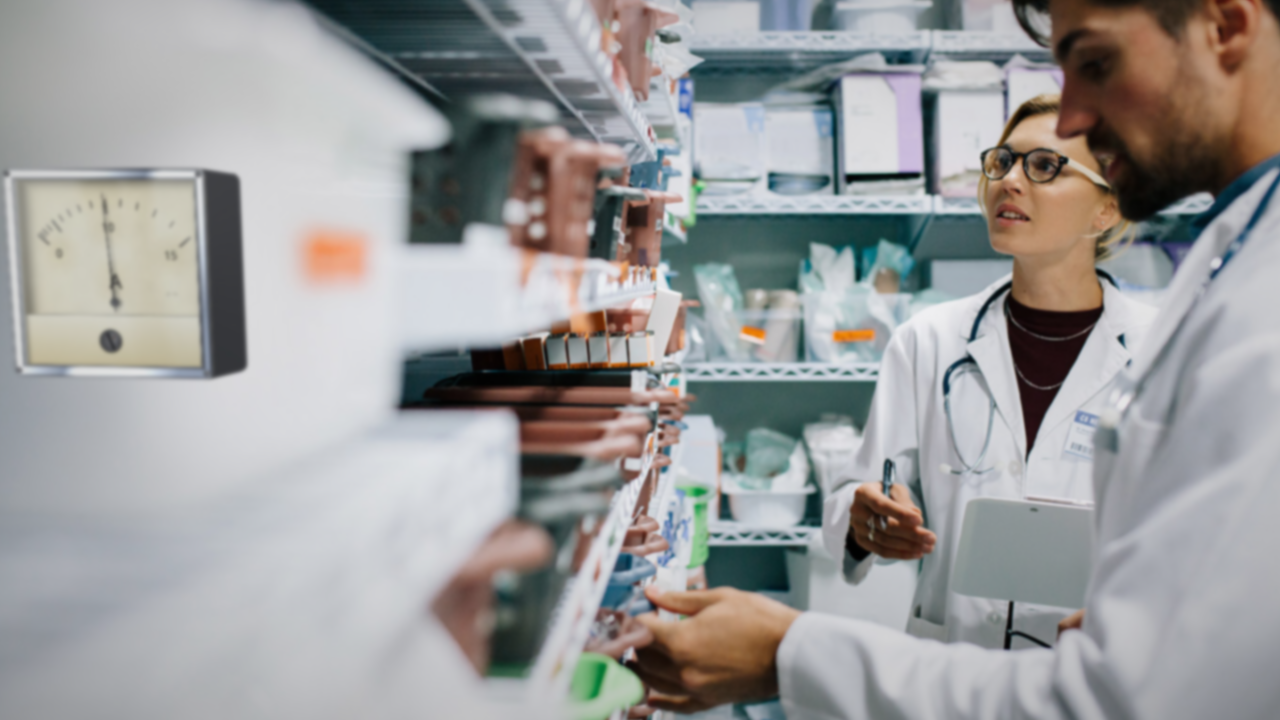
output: **10** A
